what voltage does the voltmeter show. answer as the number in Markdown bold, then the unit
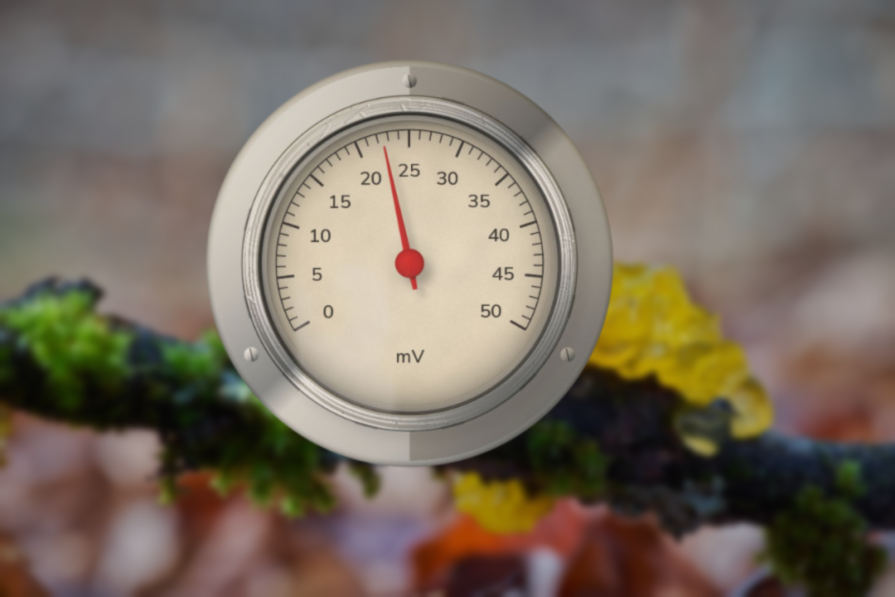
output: **22.5** mV
